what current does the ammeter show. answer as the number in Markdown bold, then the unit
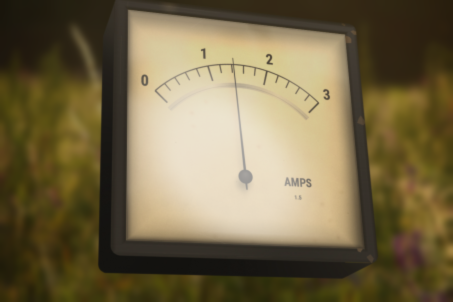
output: **1.4** A
